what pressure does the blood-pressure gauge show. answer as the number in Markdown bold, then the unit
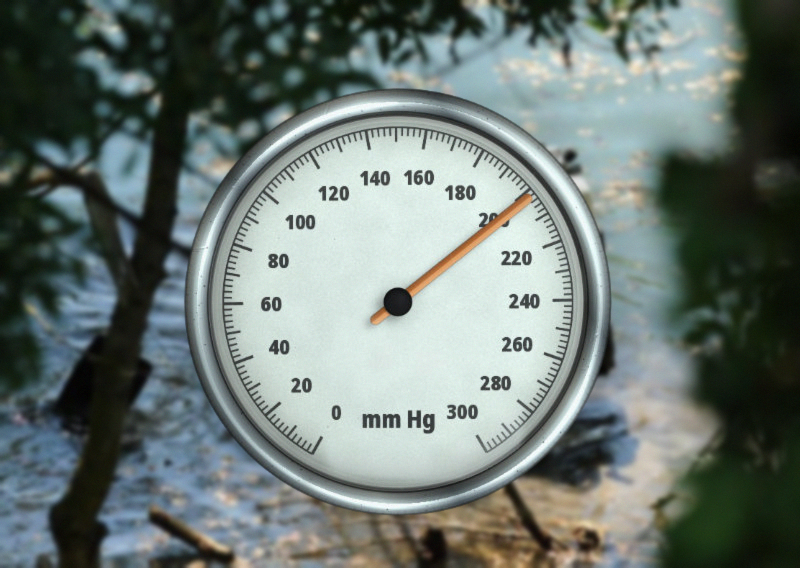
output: **202** mmHg
